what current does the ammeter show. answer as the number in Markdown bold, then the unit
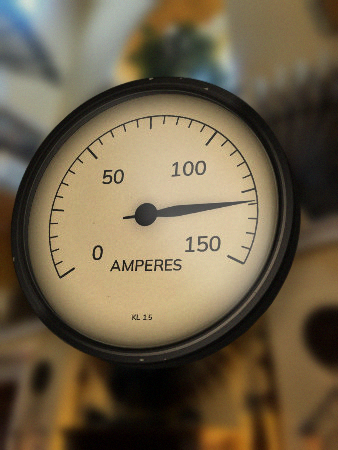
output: **130** A
